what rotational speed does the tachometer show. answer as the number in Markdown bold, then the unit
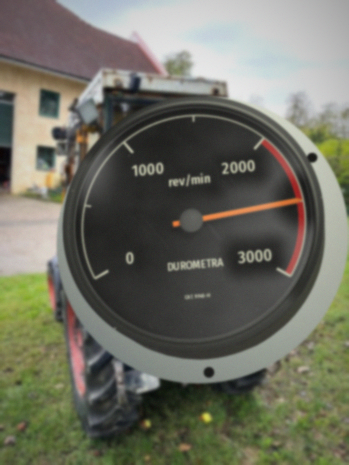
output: **2500** rpm
